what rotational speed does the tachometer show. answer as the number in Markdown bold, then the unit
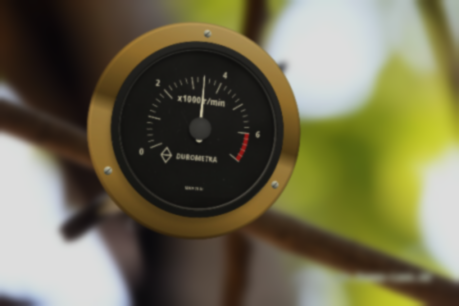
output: **3400** rpm
